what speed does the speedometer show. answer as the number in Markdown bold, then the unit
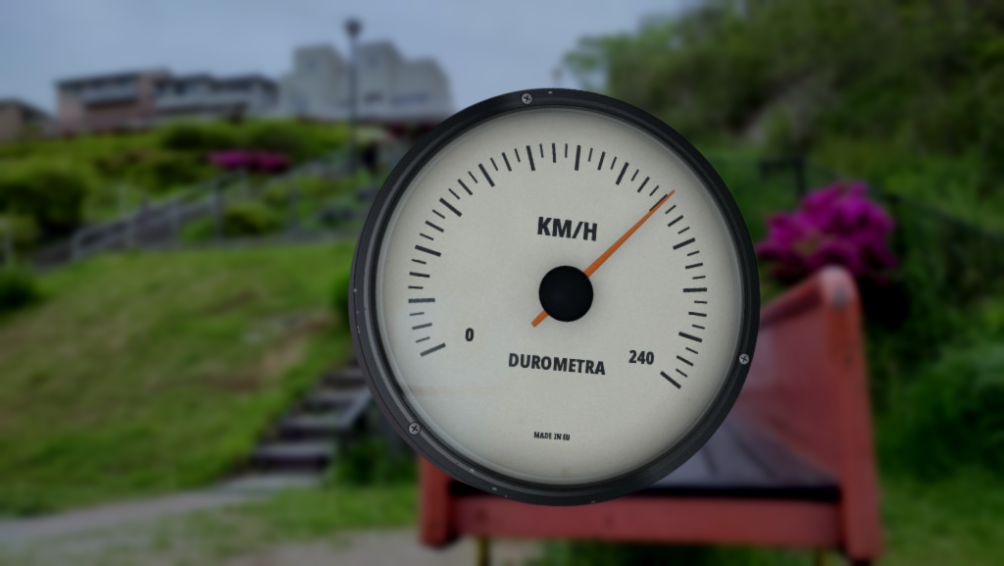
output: **160** km/h
